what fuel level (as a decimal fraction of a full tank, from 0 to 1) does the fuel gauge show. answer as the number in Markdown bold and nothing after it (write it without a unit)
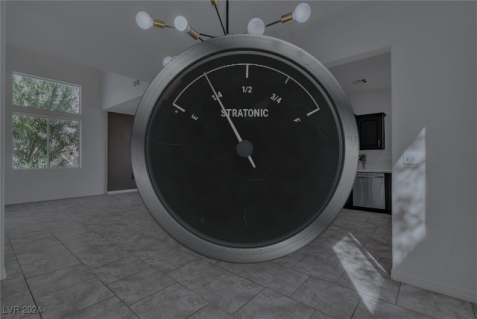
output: **0.25**
